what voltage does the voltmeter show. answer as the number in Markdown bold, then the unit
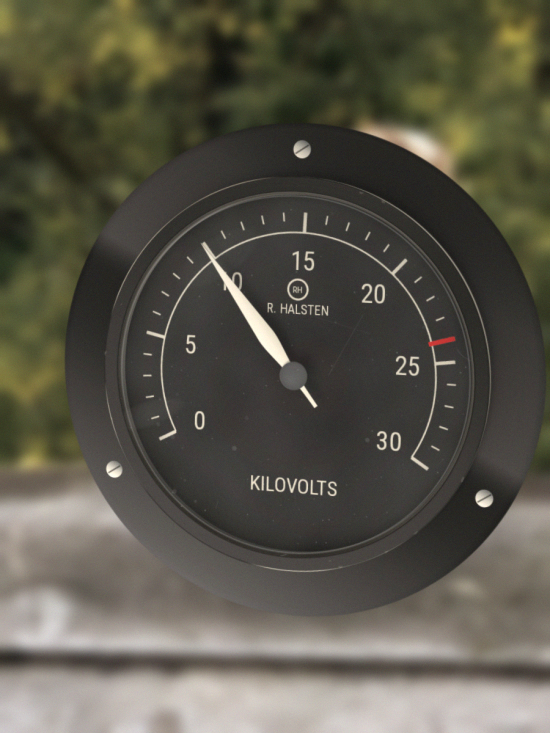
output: **10** kV
